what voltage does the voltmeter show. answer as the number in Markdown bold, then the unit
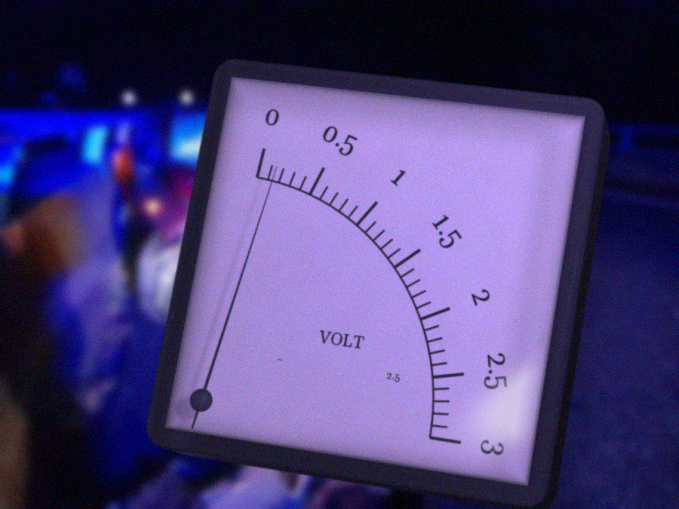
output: **0.15** V
